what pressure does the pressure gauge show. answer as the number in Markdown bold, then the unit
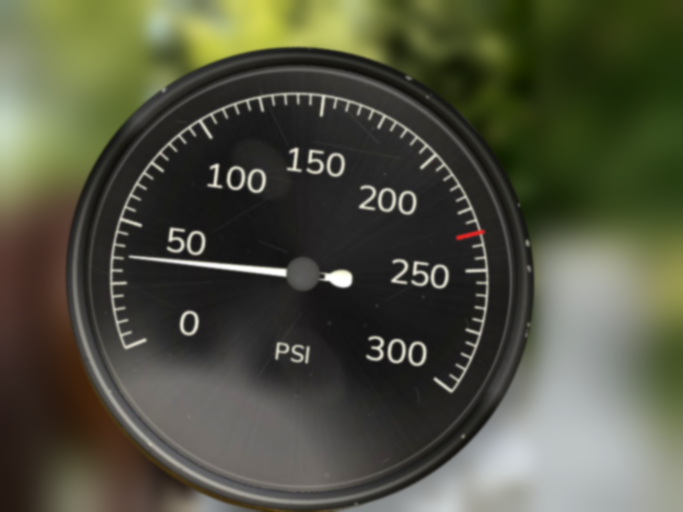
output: **35** psi
